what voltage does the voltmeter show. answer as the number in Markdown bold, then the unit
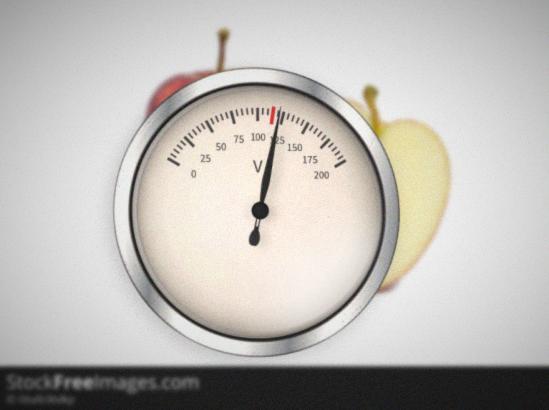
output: **120** V
